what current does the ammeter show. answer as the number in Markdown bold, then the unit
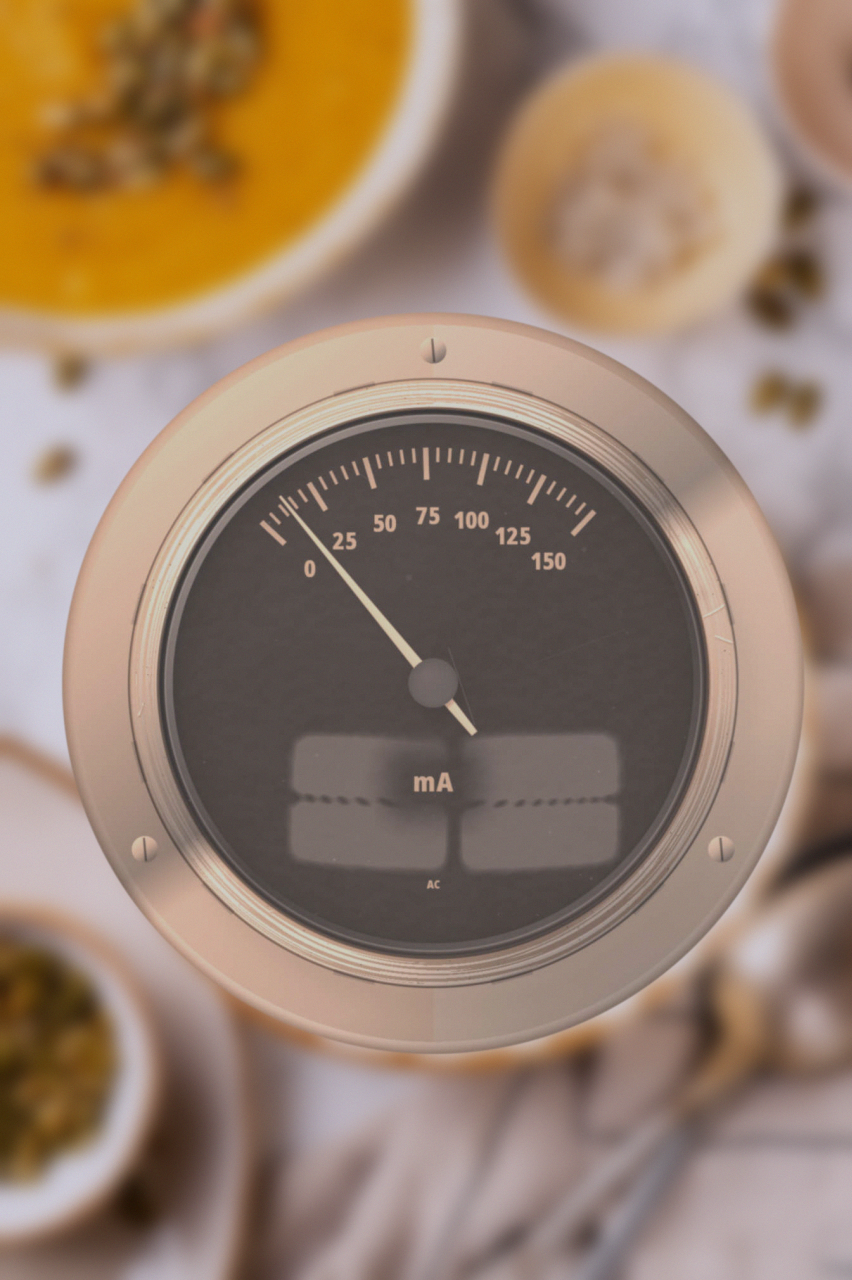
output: **12.5** mA
